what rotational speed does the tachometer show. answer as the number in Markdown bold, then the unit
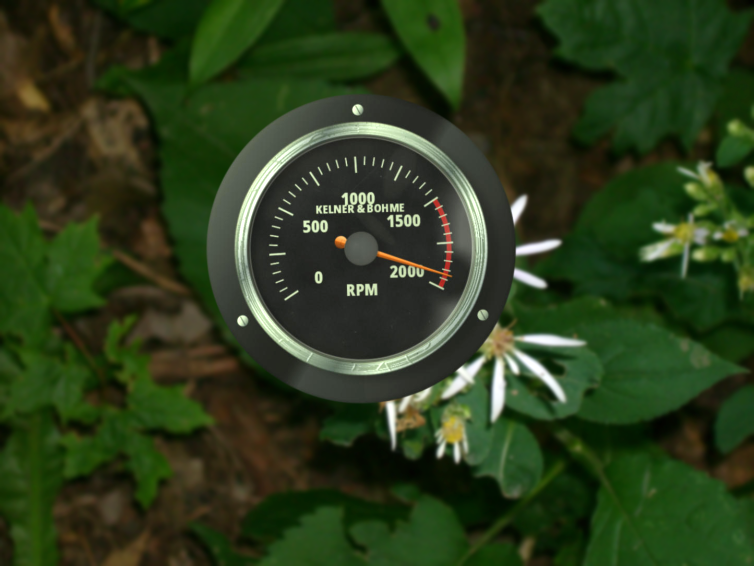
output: **1925** rpm
